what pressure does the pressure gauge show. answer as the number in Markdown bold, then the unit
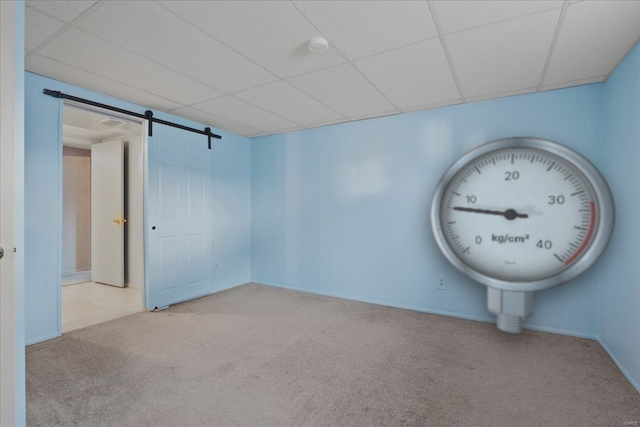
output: **7.5** kg/cm²
